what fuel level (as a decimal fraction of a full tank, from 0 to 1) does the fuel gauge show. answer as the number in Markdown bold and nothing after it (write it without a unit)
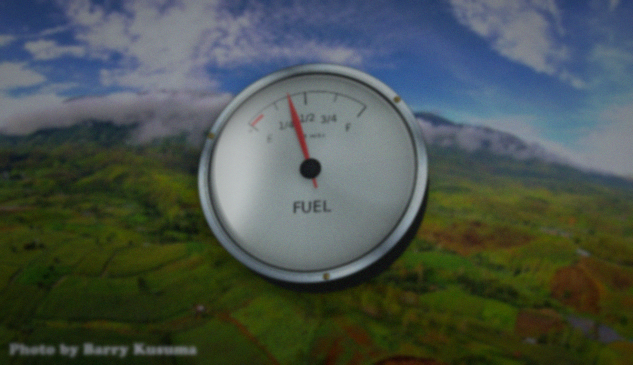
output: **0.375**
